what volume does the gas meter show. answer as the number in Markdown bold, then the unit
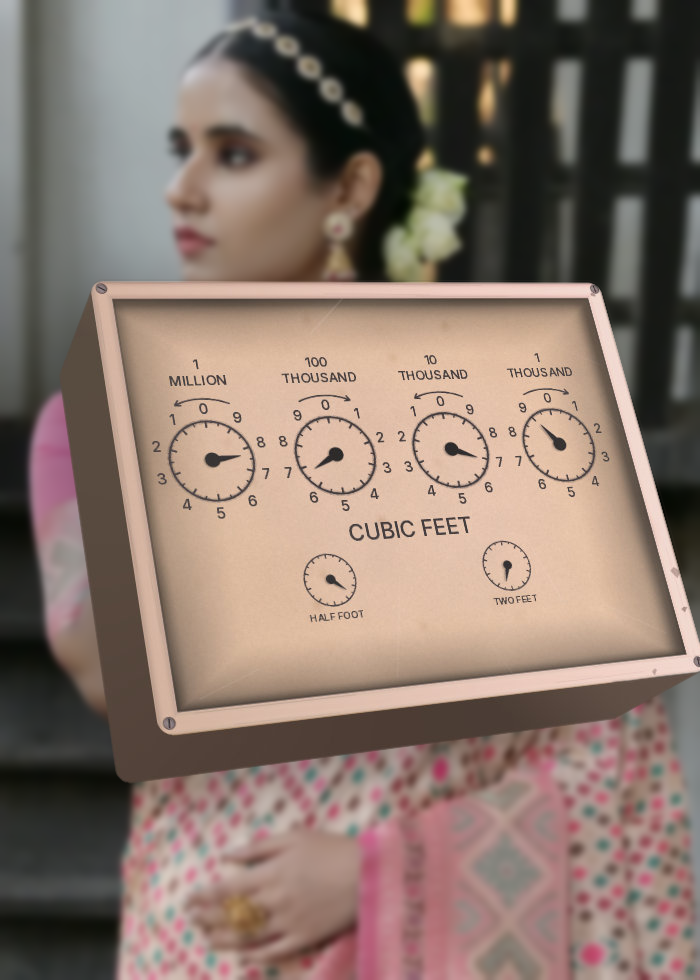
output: **766900** ft³
